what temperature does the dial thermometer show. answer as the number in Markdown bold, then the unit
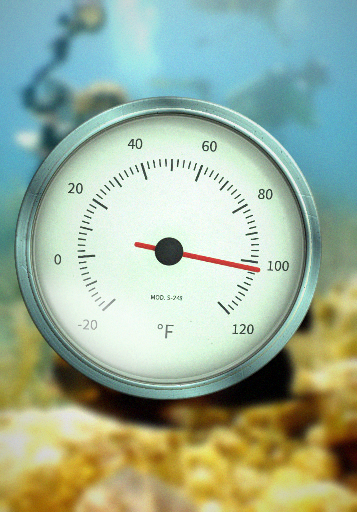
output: **102** °F
